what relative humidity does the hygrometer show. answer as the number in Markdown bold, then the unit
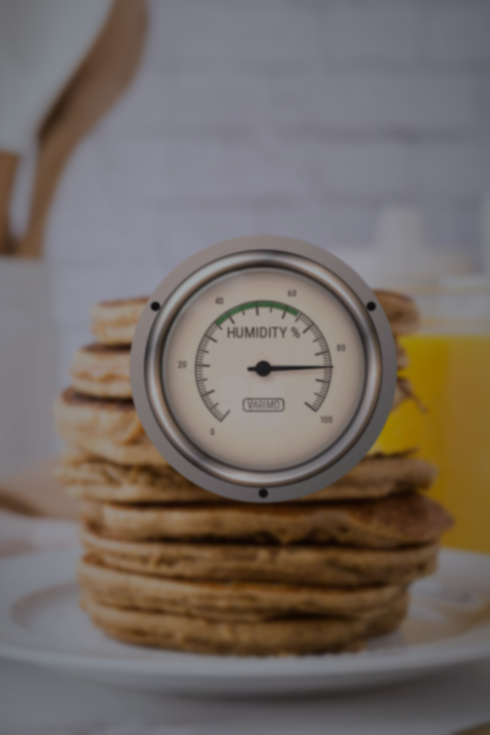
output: **85** %
